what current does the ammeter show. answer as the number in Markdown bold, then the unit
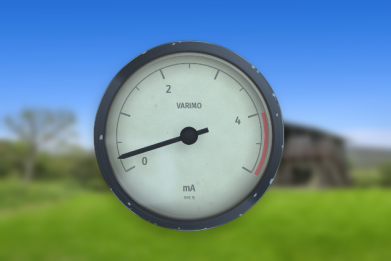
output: **0.25** mA
